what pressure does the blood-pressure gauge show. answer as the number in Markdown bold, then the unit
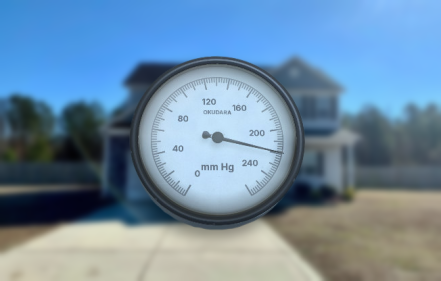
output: **220** mmHg
